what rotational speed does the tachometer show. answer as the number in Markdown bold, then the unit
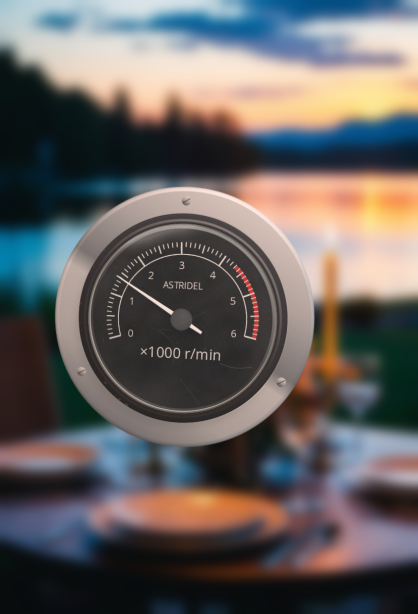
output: **1400** rpm
